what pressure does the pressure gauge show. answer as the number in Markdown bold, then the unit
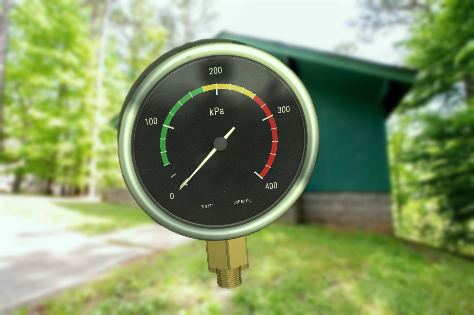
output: **0** kPa
